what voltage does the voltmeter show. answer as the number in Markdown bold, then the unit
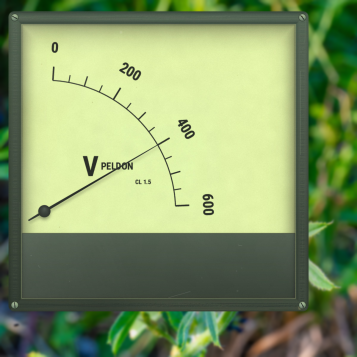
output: **400** V
